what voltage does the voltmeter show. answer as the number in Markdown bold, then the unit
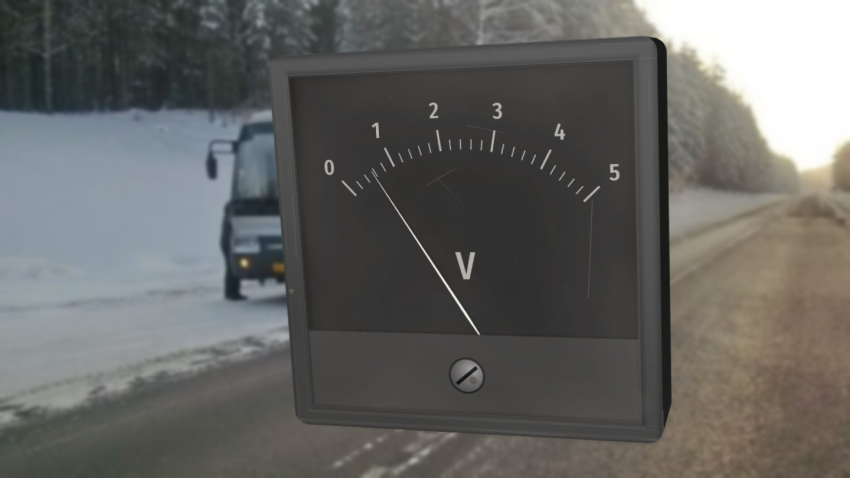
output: **0.6** V
